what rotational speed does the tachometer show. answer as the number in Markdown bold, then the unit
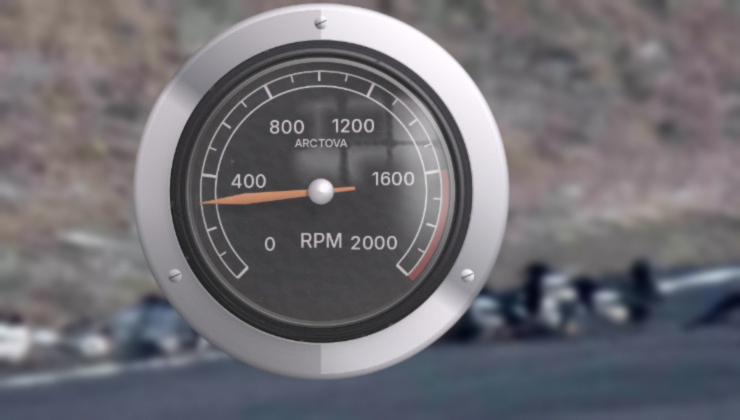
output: **300** rpm
